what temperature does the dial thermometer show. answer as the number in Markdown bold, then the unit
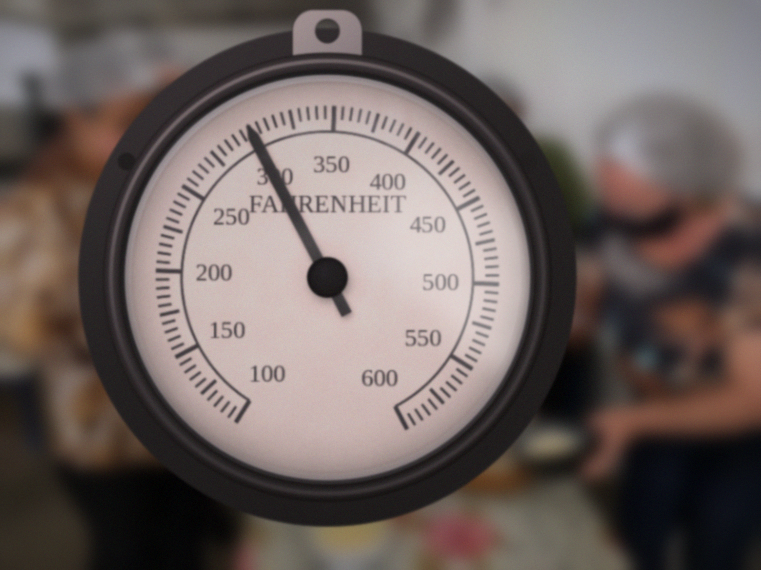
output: **300** °F
